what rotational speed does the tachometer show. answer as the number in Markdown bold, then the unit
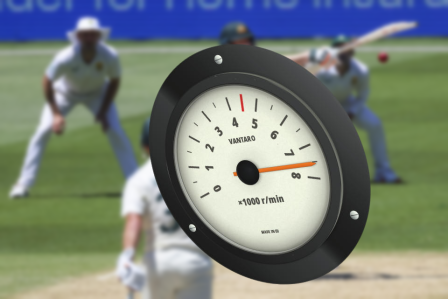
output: **7500** rpm
